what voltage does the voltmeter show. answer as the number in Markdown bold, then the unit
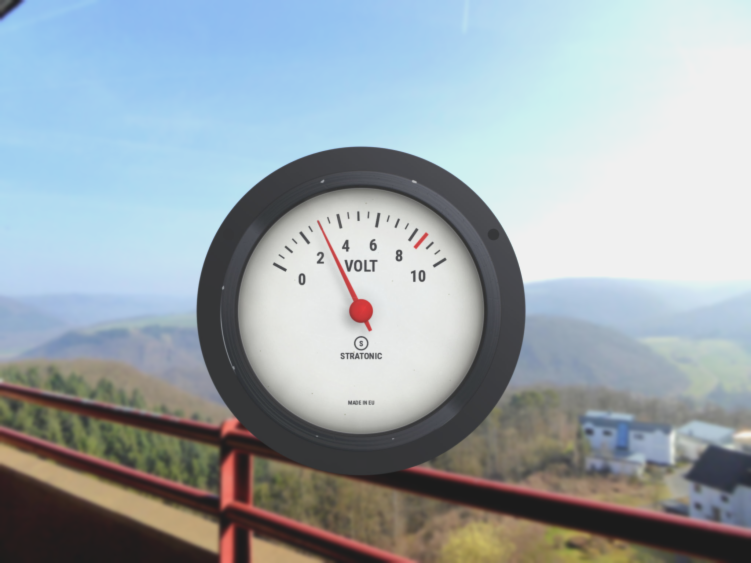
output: **3** V
